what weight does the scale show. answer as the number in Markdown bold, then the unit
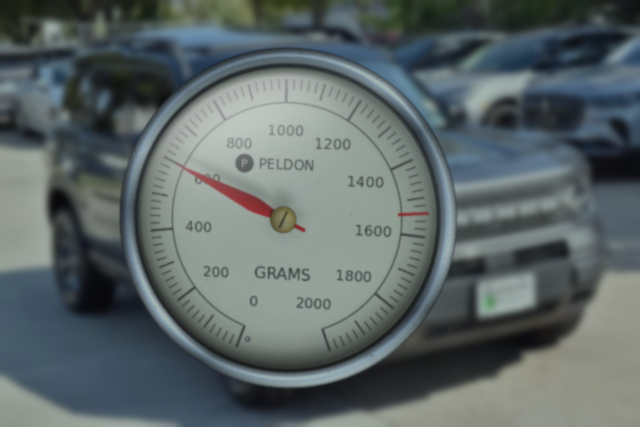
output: **600** g
